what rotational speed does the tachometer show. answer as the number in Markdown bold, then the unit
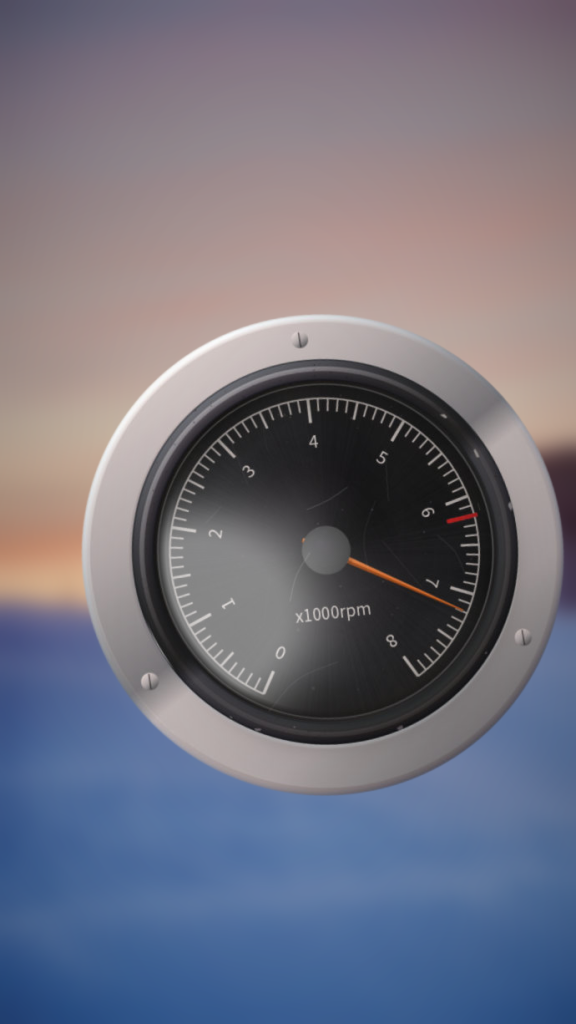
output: **7200** rpm
